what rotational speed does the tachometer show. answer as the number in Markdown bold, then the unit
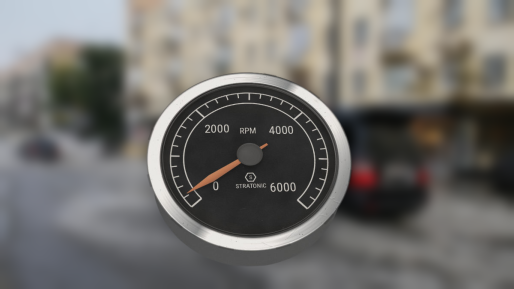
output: **200** rpm
